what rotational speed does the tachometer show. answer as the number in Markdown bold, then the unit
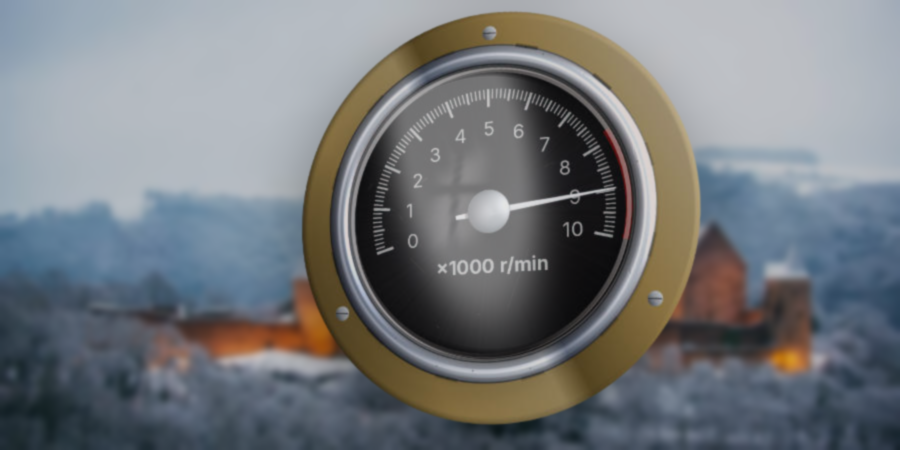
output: **9000** rpm
